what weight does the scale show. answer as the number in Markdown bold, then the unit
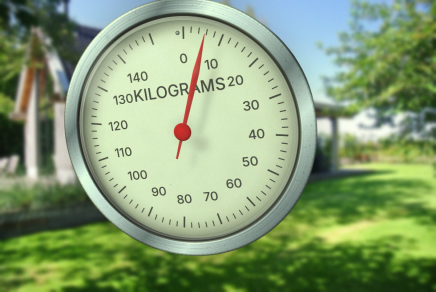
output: **6** kg
